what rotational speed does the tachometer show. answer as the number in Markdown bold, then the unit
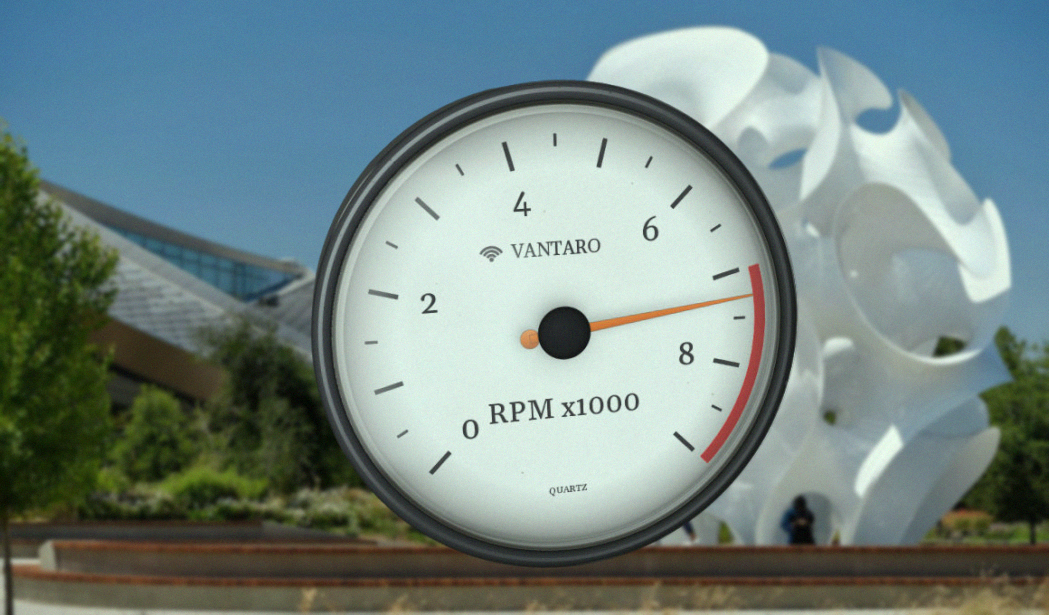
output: **7250** rpm
